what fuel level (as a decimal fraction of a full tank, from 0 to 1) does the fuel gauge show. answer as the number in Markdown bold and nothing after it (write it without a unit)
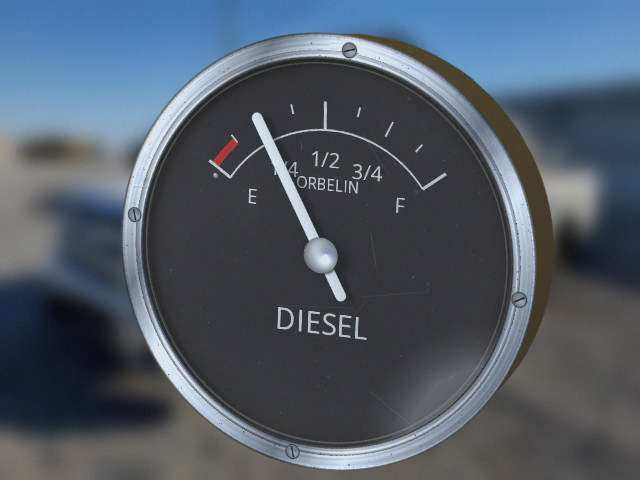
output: **0.25**
